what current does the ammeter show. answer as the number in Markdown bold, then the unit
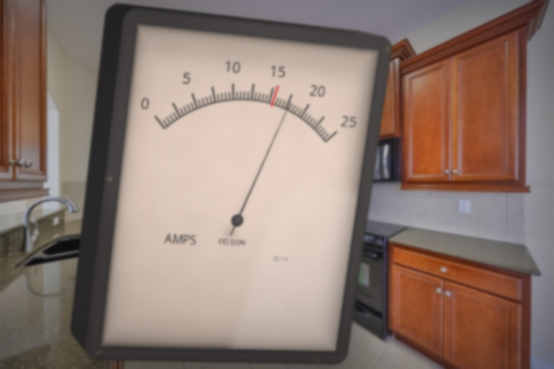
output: **17.5** A
